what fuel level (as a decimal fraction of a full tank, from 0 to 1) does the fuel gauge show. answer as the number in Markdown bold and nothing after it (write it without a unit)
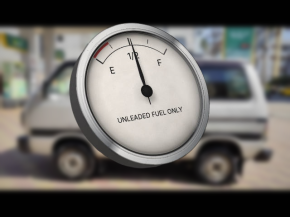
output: **0.5**
